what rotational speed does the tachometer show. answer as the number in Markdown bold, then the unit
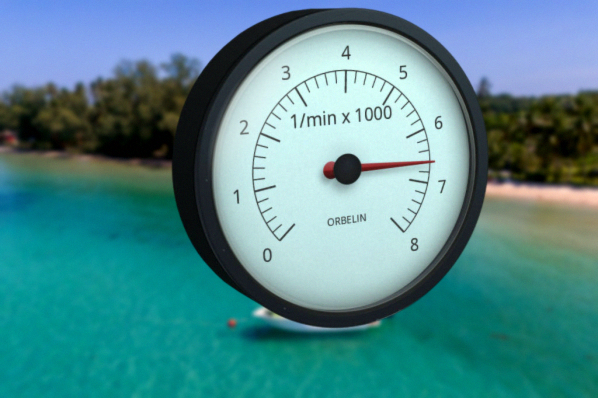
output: **6600** rpm
